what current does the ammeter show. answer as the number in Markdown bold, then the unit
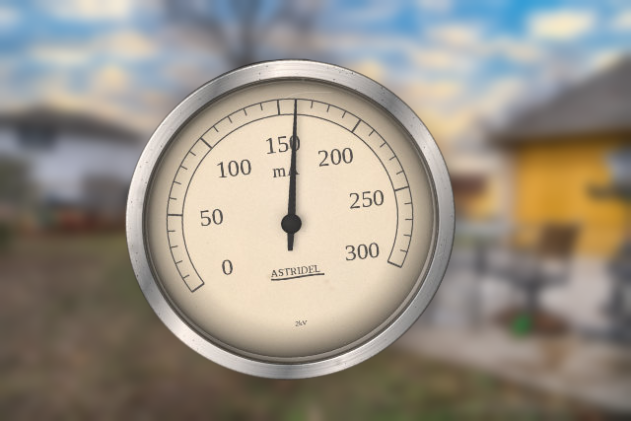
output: **160** mA
